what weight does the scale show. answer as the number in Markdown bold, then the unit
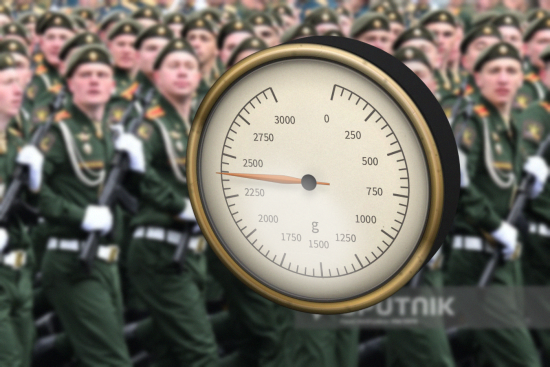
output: **2400** g
